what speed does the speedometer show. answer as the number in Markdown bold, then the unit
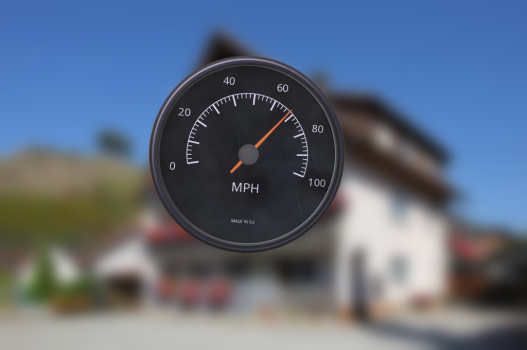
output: **68** mph
